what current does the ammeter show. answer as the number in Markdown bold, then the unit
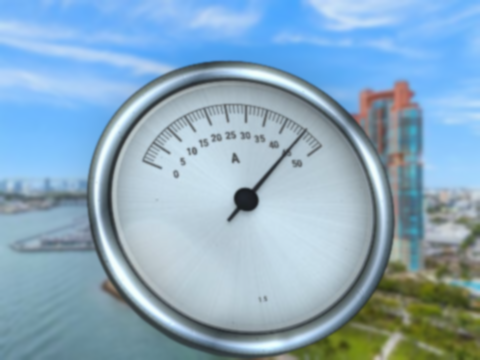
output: **45** A
